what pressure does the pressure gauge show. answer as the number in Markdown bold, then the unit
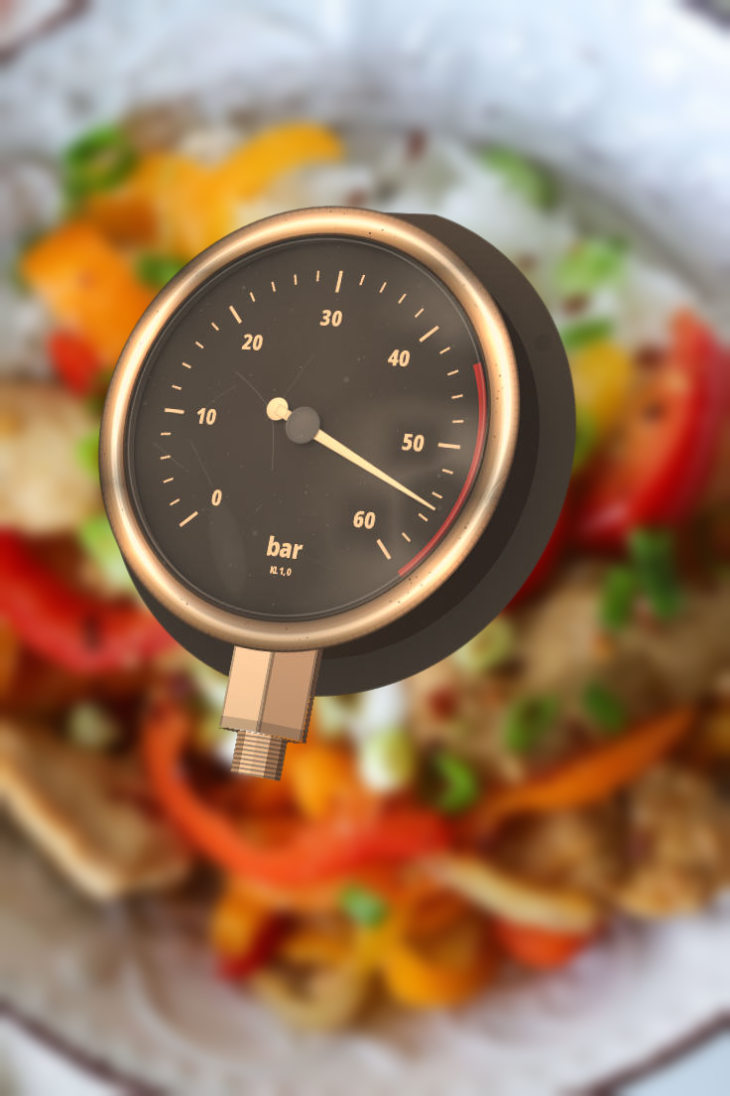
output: **55** bar
